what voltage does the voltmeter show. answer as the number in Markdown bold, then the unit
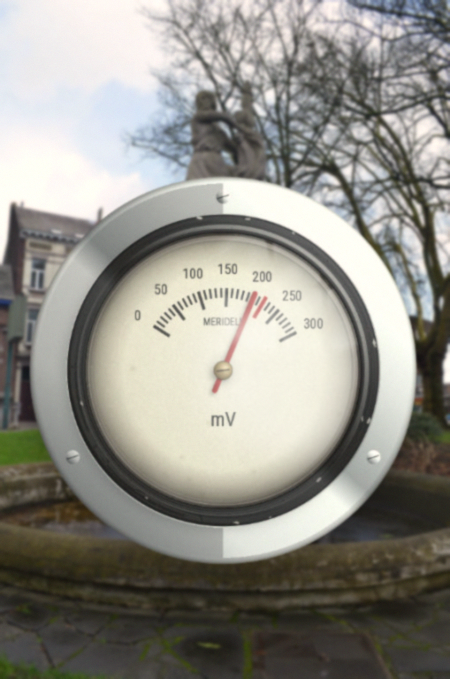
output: **200** mV
